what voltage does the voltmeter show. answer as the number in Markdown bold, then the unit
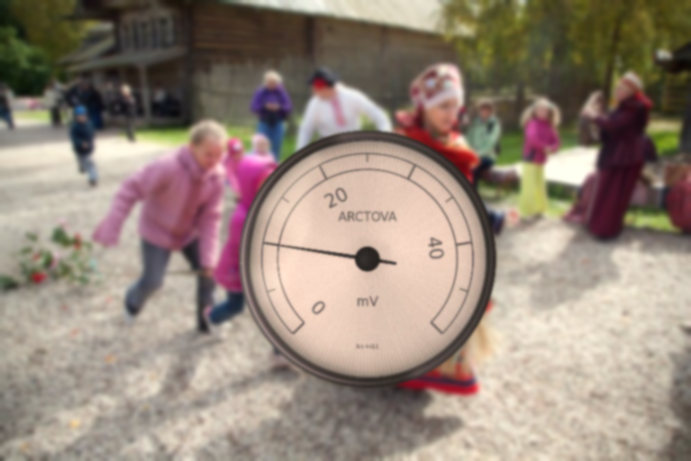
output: **10** mV
